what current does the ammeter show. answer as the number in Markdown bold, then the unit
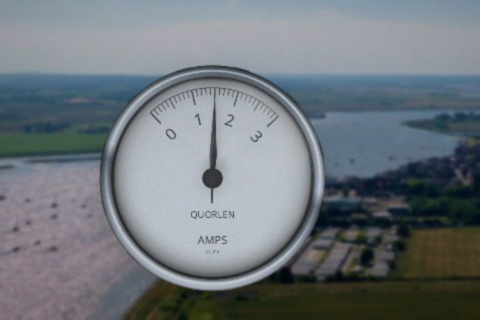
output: **1.5** A
